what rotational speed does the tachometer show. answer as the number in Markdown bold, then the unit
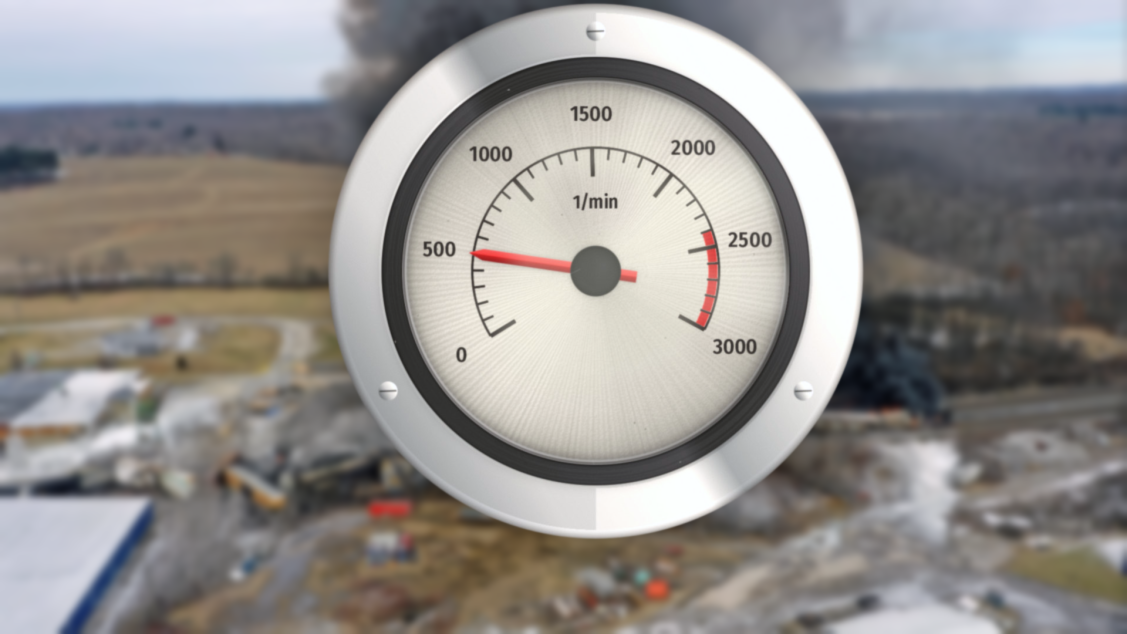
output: **500** rpm
